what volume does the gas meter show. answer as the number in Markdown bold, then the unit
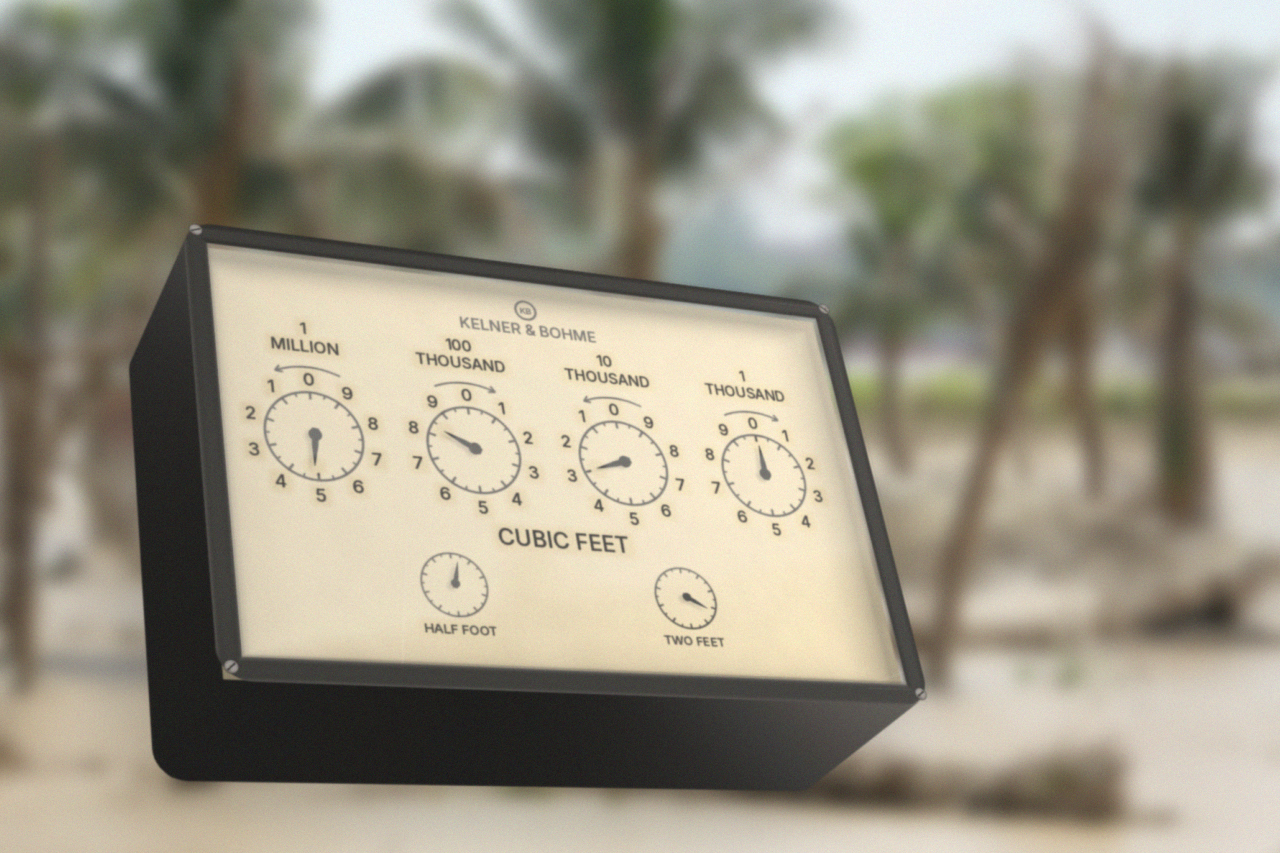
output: **483000** ft³
